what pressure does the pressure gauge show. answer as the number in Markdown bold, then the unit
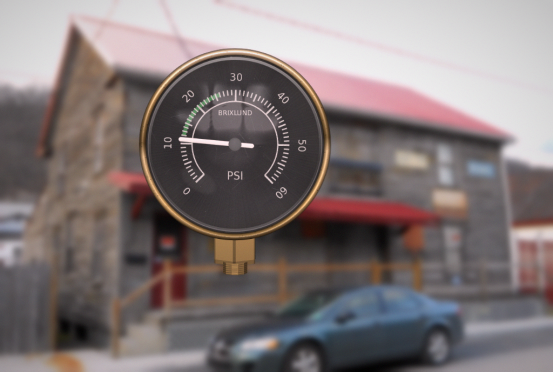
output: **11** psi
